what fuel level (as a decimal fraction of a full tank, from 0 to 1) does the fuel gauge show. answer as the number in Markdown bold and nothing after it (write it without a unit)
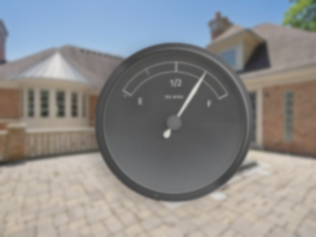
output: **0.75**
